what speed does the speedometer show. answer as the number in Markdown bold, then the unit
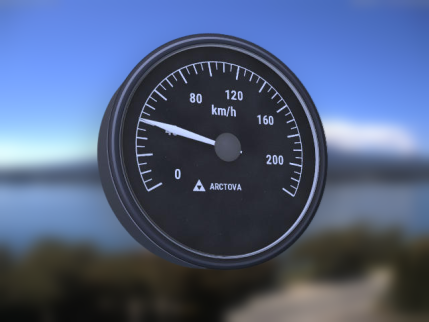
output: **40** km/h
